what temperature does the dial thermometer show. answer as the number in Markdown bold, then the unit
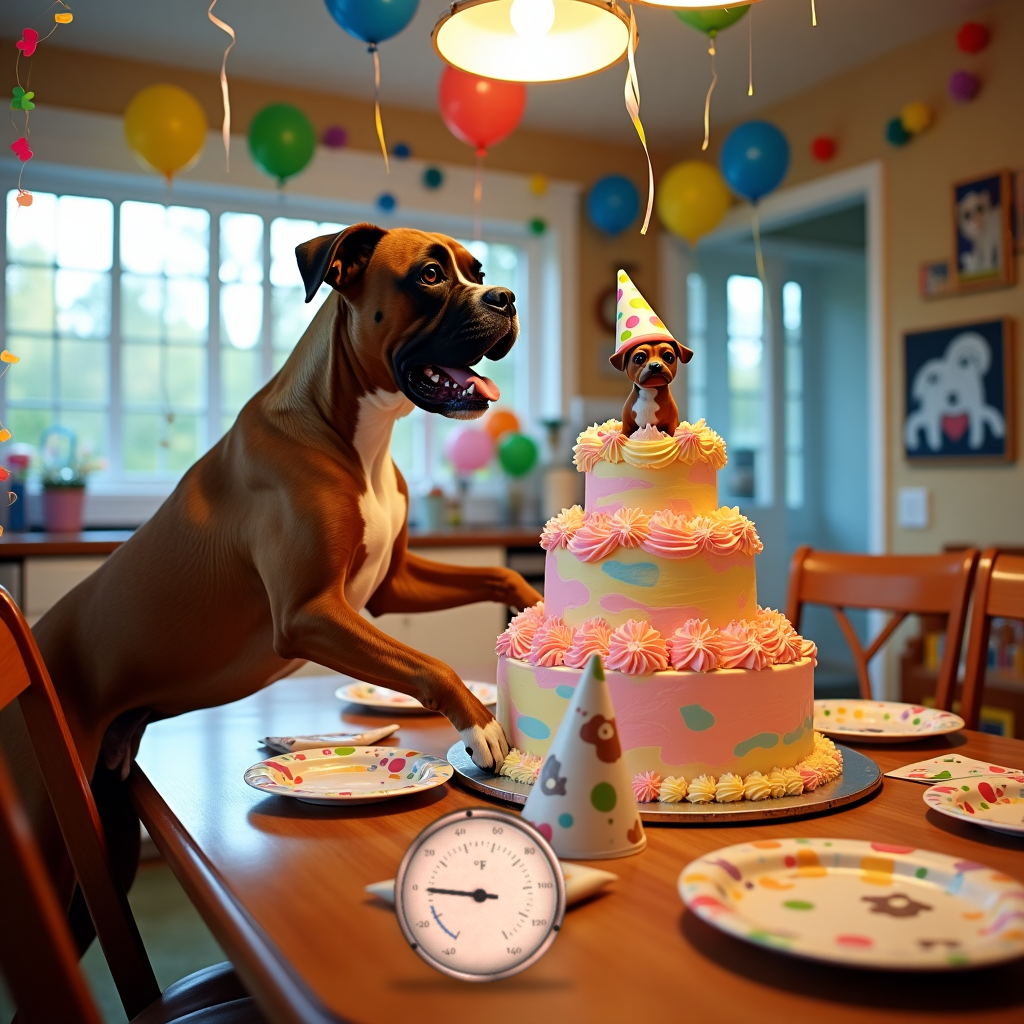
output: **0** °F
